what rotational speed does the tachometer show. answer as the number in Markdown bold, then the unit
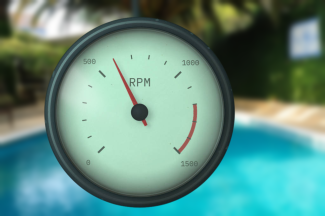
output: **600** rpm
